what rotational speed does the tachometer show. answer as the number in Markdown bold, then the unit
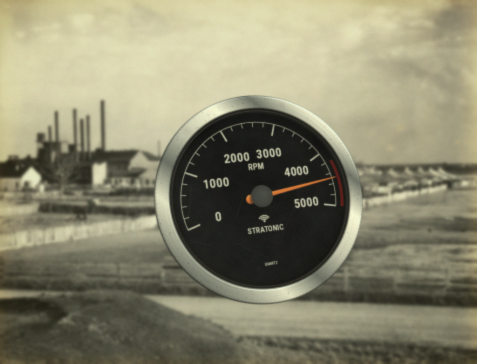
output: **4500** rpm
